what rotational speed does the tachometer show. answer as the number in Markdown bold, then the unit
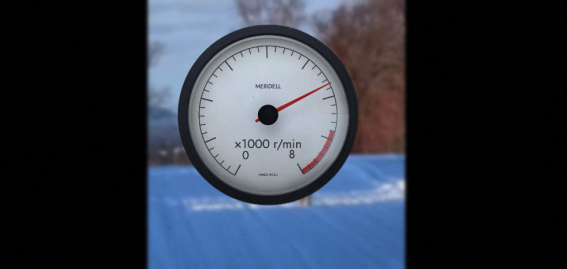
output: **5700** rpm
